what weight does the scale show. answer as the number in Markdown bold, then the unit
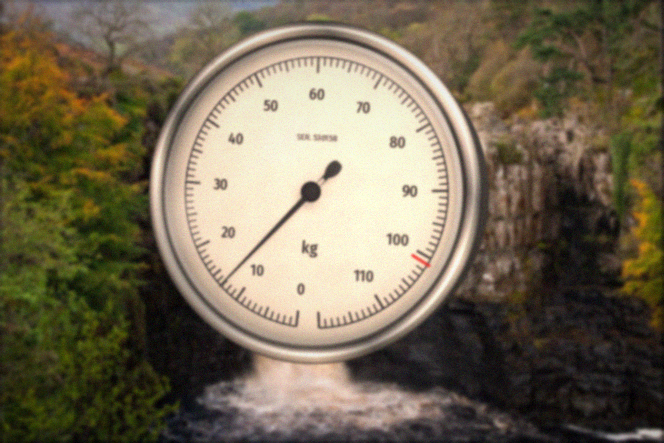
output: **13** kg
